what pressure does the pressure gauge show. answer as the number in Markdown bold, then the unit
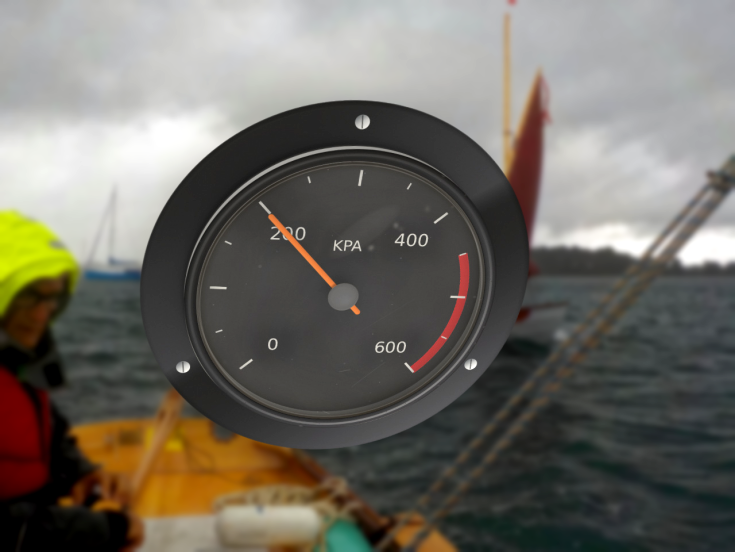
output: **200** kPa
